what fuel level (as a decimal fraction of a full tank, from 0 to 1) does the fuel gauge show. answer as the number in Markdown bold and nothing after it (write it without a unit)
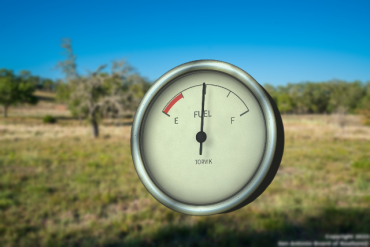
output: **0.5**
